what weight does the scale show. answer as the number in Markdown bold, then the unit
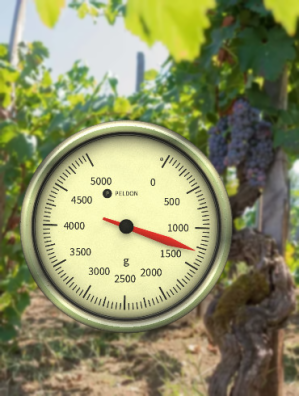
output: **1300** g
